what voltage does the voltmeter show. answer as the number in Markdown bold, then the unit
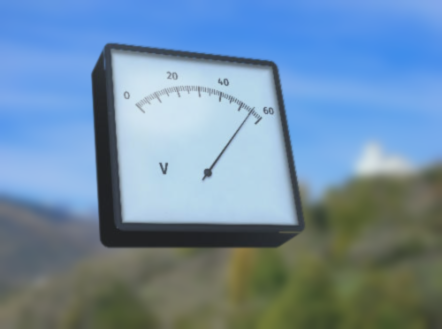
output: **55** V
